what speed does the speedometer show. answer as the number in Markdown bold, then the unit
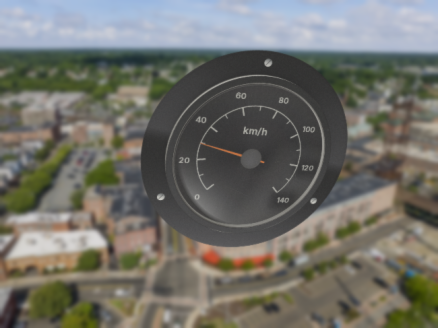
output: **30** km/h
